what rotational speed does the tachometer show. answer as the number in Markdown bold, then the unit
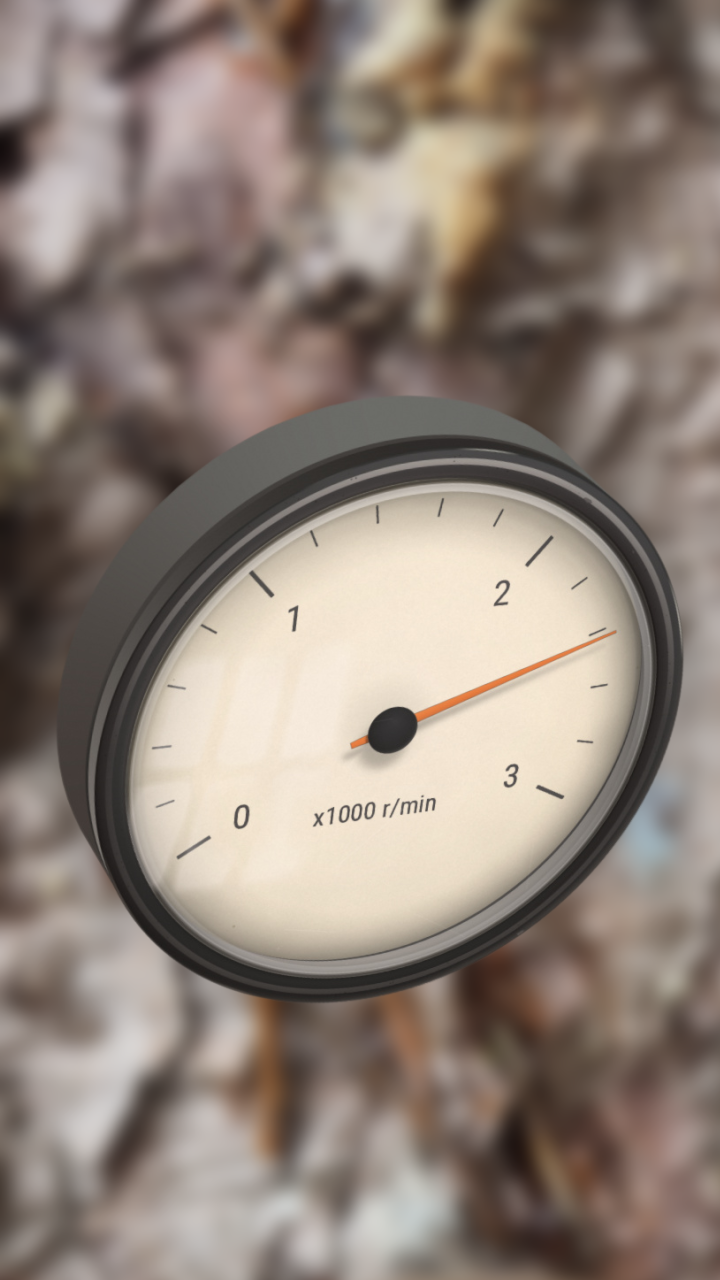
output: **2400** rpm
